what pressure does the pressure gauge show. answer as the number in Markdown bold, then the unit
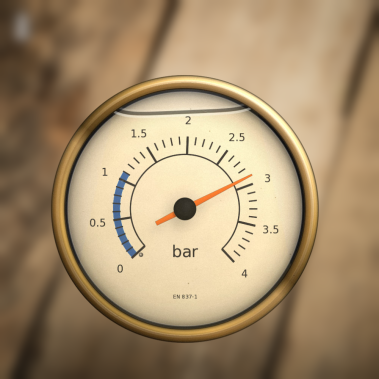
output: **2.9** bar
